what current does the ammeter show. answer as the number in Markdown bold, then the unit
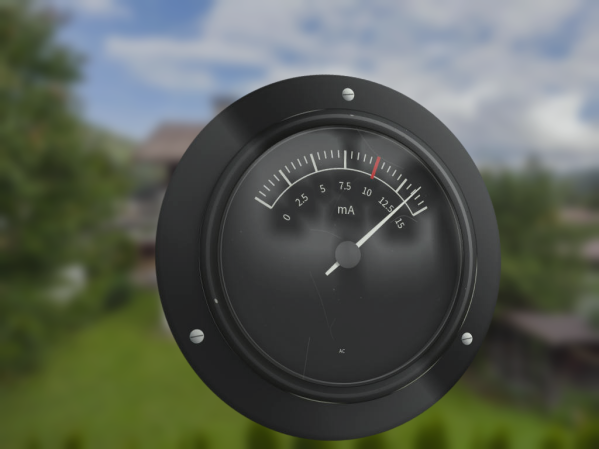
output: **13.5** mA
